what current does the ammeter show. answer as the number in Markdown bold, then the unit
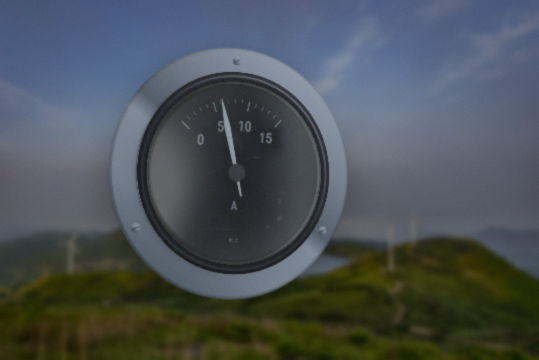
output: **6** A
